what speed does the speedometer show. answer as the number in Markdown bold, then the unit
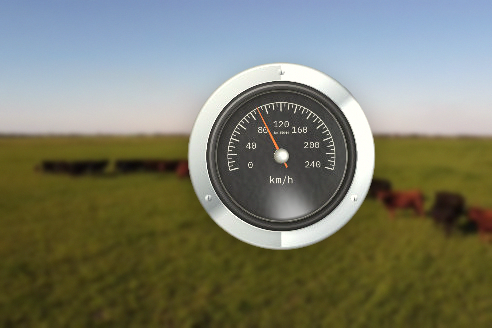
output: **90** km/h
